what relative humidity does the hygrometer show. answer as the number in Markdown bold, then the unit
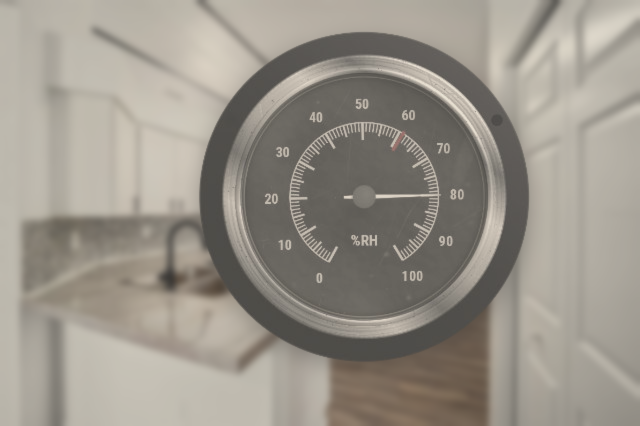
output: **80** %
